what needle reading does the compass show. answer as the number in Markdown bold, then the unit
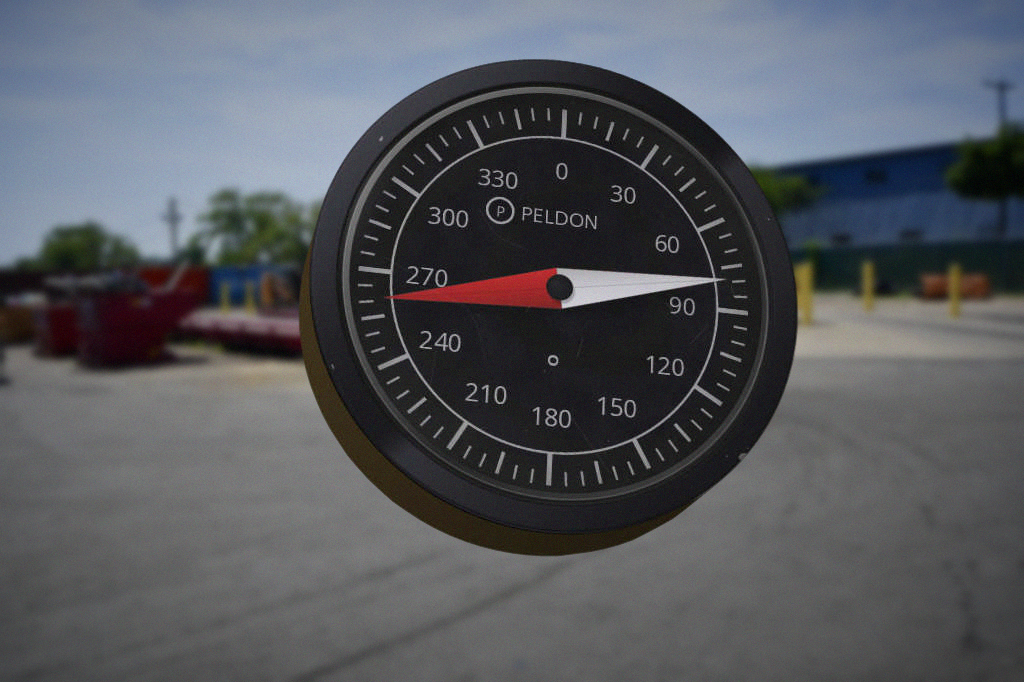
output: **260** °
